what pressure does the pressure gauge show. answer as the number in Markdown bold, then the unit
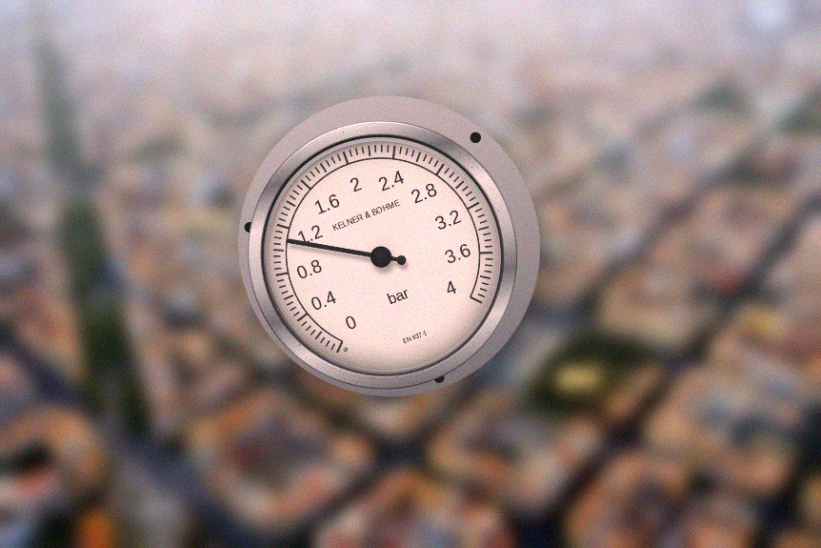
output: **1.1** bar
